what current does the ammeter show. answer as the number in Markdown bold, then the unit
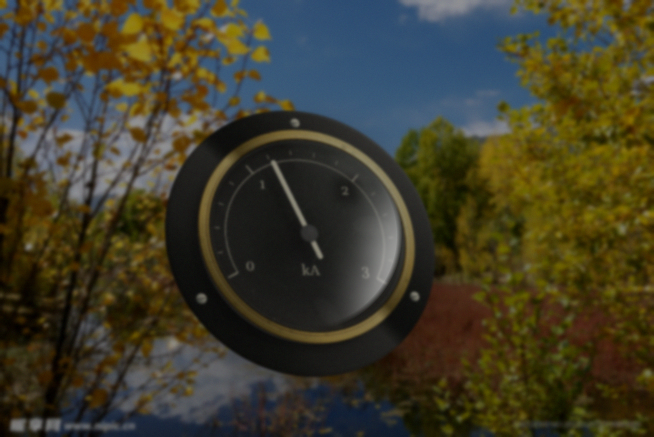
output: **1.2** kA
